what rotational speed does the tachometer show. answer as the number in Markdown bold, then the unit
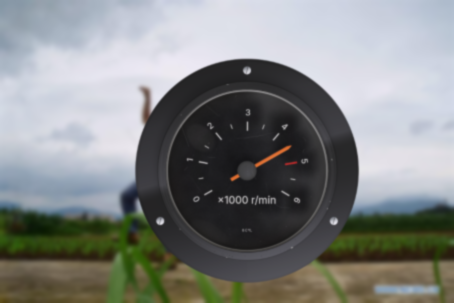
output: **4500** rpm
